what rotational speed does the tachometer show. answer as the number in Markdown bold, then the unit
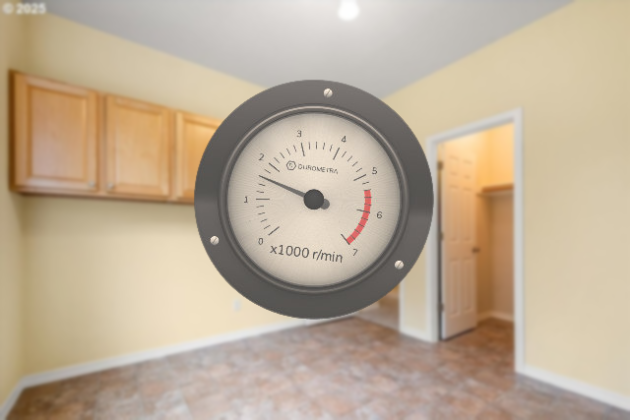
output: **1600** rpm
